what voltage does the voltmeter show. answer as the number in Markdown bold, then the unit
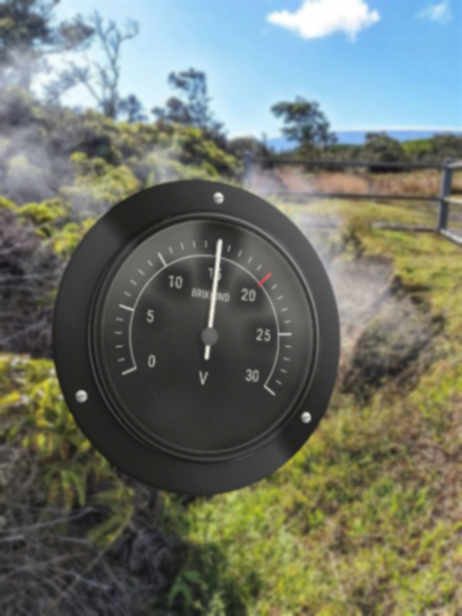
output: **15** V
